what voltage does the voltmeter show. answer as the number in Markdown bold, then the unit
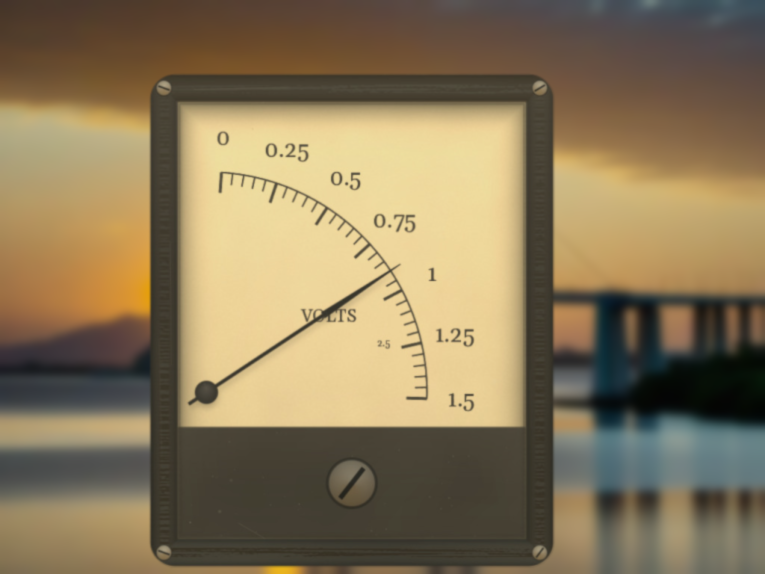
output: **0.9** V
